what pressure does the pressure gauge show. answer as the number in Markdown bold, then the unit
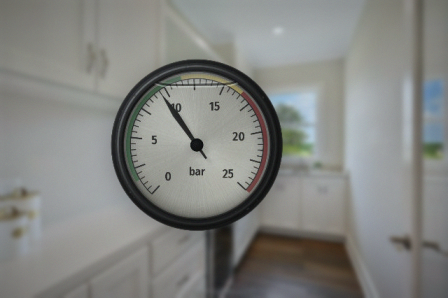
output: **9.5** bar
